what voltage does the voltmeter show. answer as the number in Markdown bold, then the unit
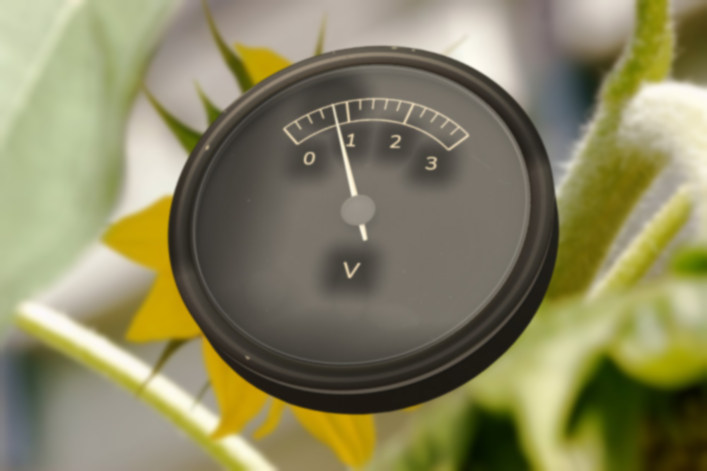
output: **0.8** V
